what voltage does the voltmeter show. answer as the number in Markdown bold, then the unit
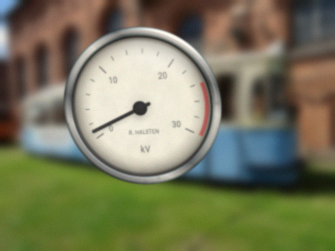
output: **1** kV
